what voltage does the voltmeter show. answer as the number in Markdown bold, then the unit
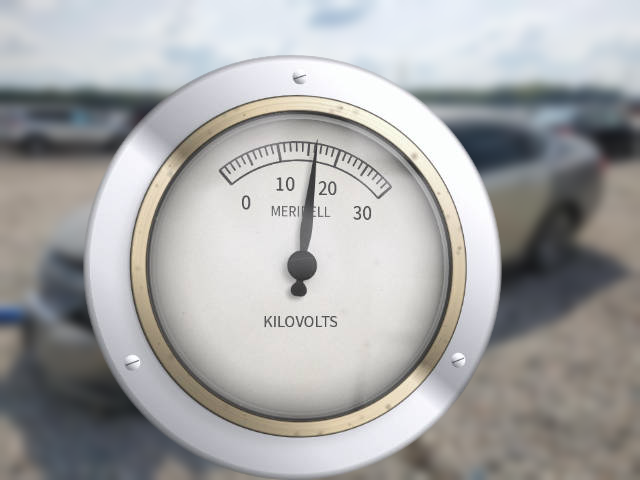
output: **16** kV
